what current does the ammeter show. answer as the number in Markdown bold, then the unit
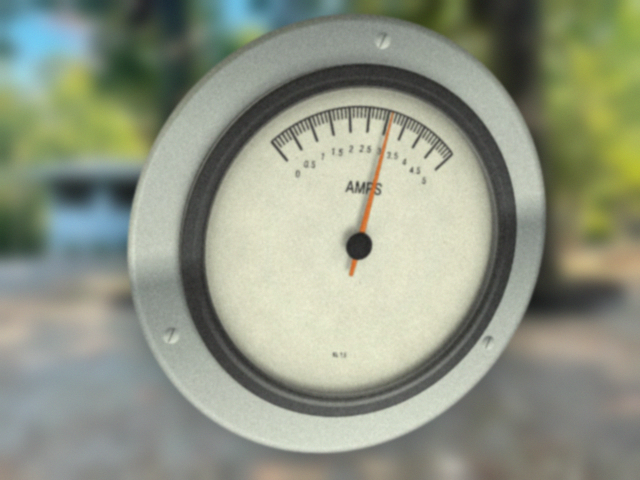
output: **3** A
